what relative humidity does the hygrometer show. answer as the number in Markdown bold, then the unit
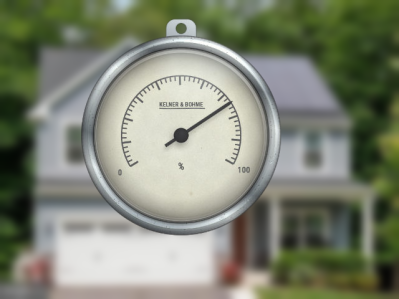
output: **74** %
